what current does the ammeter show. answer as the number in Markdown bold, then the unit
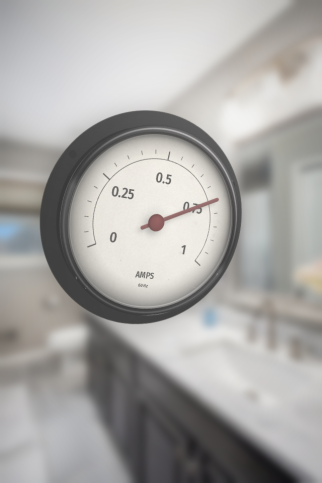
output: **0.75** A
